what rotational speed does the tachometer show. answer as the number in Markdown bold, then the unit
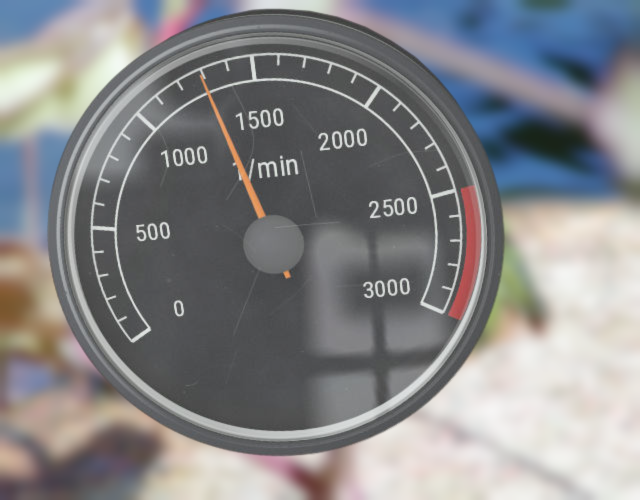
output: **1300** rpm
